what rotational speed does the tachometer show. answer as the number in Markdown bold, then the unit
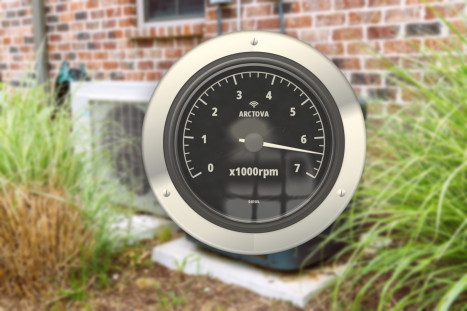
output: **6400** rpm
